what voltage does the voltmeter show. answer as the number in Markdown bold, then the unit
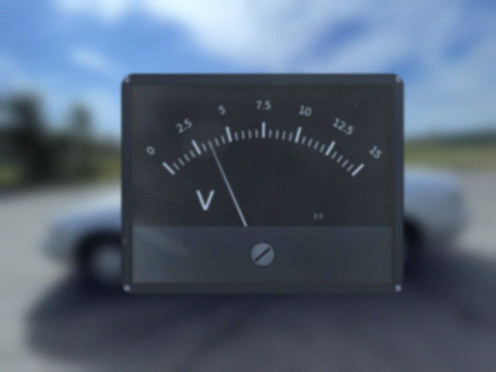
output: **3.5** V
